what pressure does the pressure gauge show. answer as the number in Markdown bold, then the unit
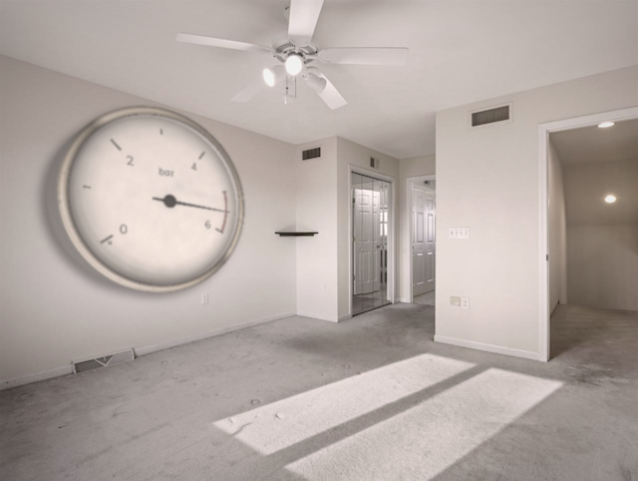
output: **5.5** bar
